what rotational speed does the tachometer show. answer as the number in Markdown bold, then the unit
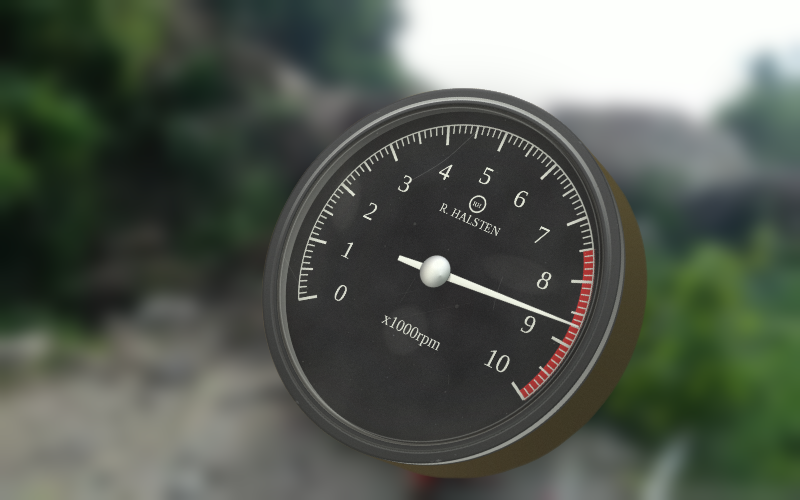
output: **8700** rpm
